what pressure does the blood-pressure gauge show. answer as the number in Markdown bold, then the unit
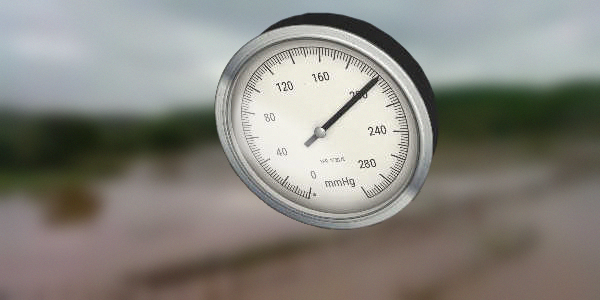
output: **200** mmHg
